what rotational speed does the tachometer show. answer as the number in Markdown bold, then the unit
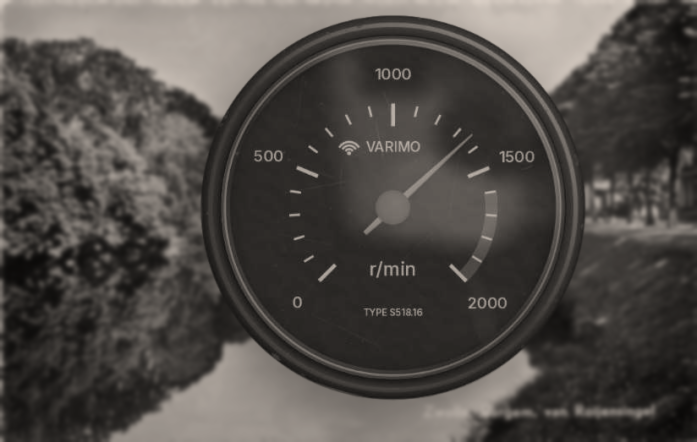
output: **1350** rpm
